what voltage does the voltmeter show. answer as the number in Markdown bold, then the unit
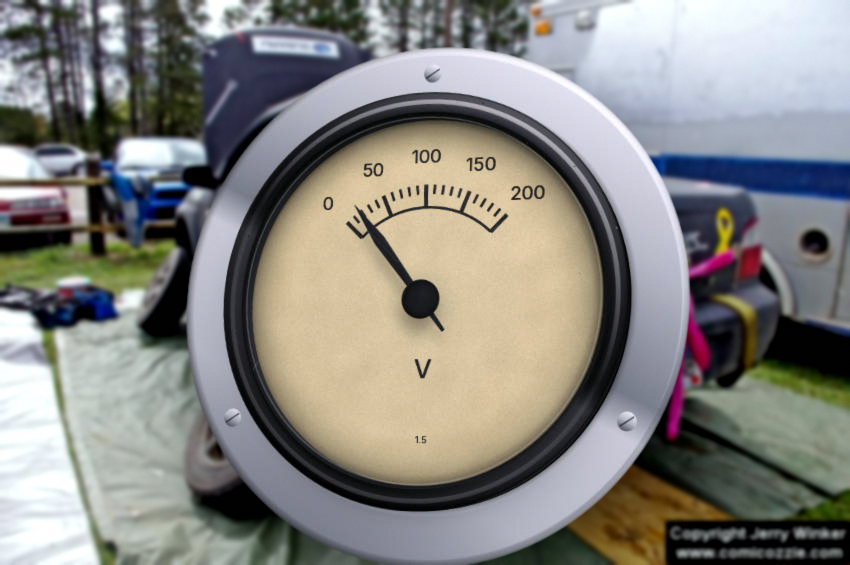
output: **20** V
